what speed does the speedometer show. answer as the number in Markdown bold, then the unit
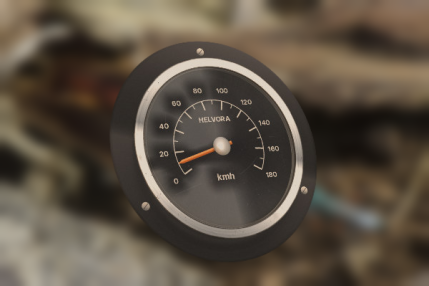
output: **10** km/h
